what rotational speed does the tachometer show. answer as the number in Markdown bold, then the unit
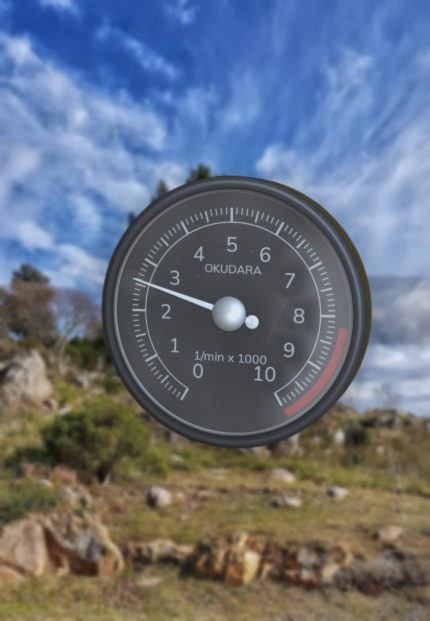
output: **2600** rpm
